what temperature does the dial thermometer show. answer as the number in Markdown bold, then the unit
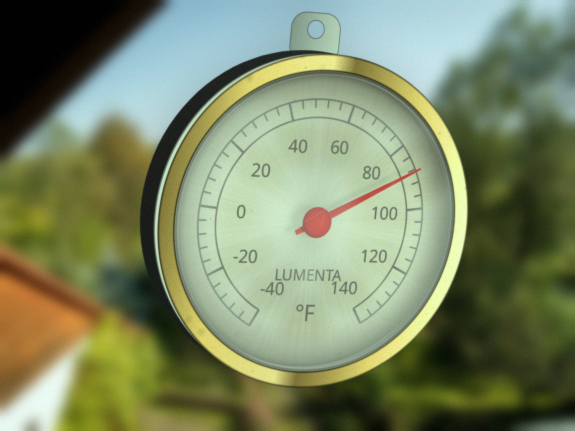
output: **88** °F
